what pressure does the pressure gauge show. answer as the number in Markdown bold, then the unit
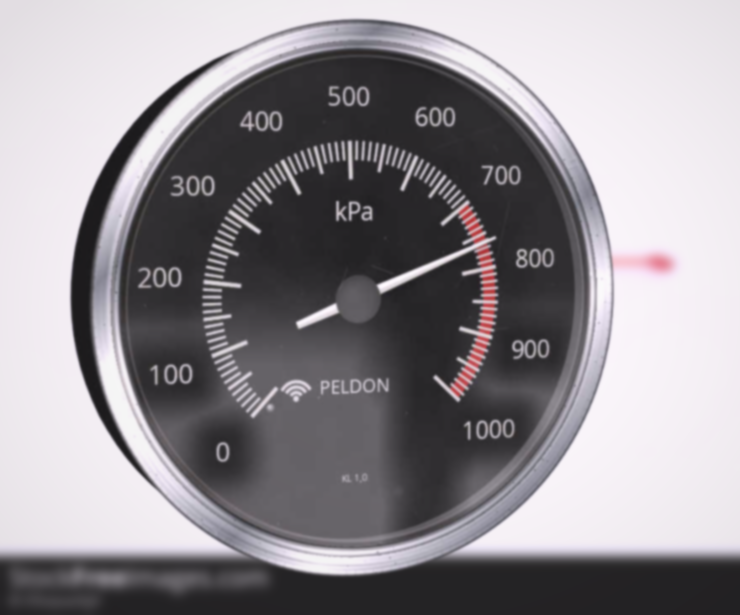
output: **760** kPa
